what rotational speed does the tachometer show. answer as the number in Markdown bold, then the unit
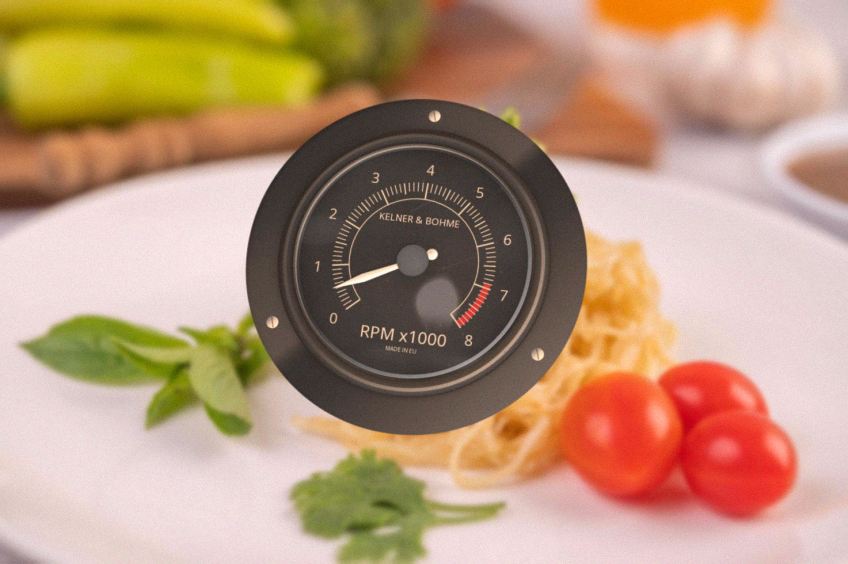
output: **500** rpm
